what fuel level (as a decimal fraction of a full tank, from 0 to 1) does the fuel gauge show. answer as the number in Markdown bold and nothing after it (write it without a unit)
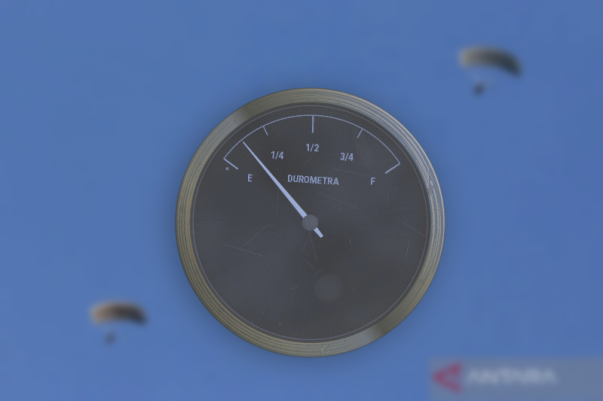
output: **0.125**
